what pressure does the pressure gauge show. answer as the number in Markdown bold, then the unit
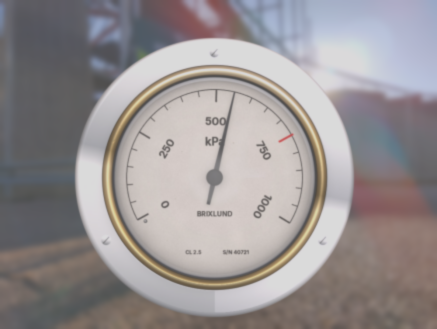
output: **550** kPa
